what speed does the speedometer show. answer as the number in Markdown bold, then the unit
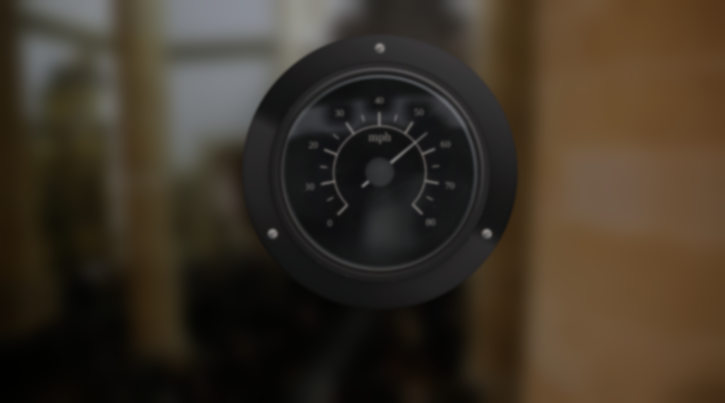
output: **55** mph
